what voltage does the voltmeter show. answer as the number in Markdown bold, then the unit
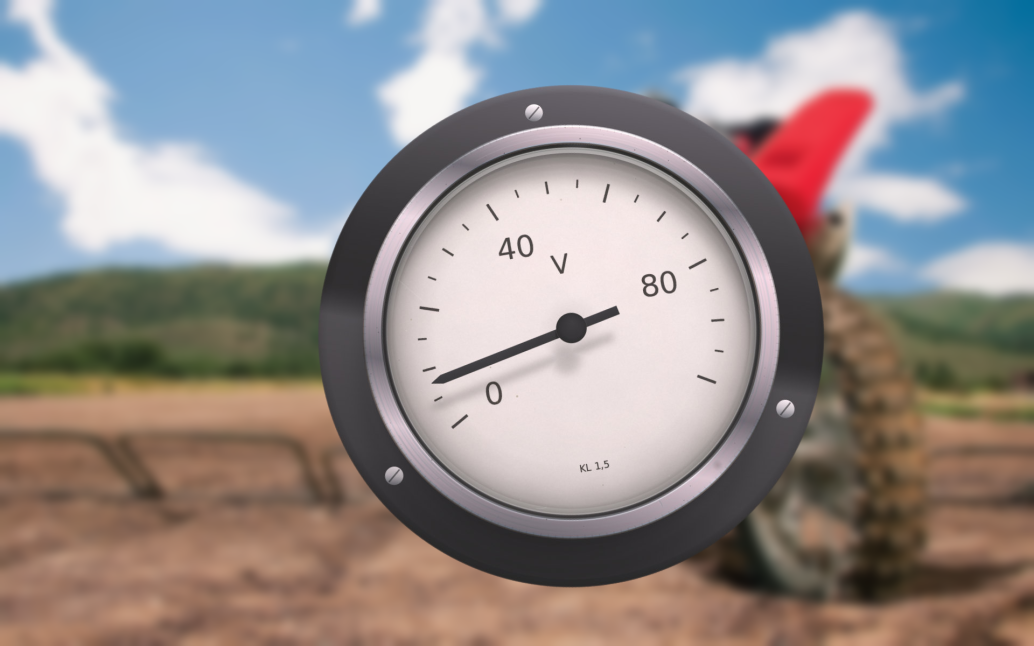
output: **7.5** V
